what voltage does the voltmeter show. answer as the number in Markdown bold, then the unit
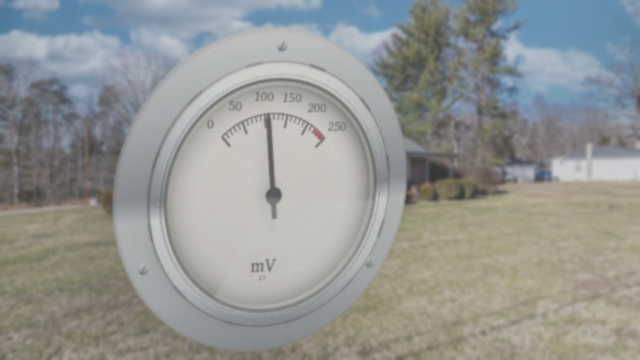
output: **100** mV
